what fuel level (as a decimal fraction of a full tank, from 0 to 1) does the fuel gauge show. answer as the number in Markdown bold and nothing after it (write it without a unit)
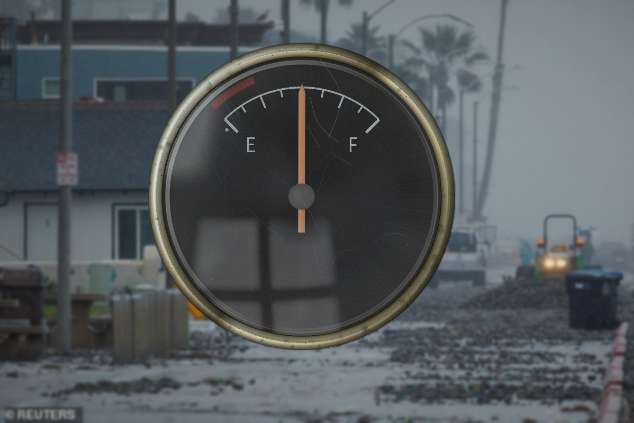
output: **0.5**
